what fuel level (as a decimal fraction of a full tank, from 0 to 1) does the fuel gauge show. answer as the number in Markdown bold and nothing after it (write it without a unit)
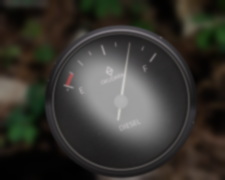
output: **0.75**
